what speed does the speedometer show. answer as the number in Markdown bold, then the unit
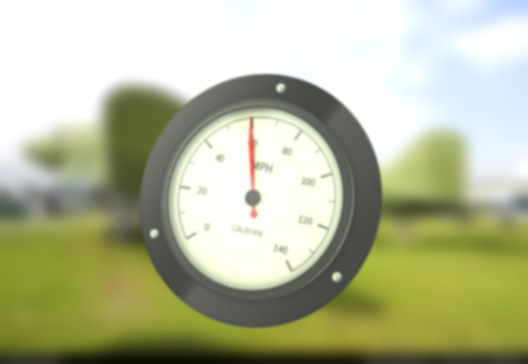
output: **60** mph
